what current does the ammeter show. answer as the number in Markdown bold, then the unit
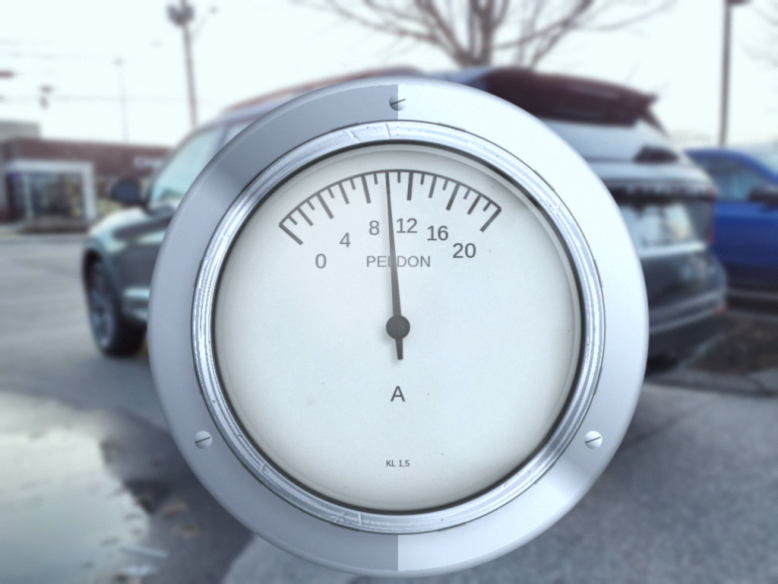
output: **10** A
